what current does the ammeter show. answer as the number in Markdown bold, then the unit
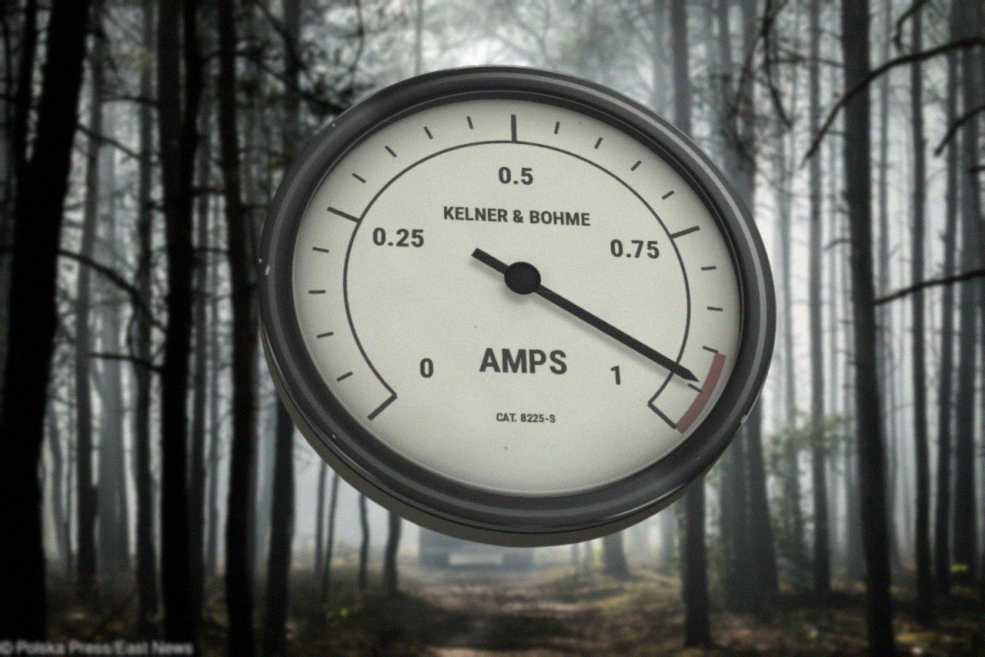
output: **0.95** A
